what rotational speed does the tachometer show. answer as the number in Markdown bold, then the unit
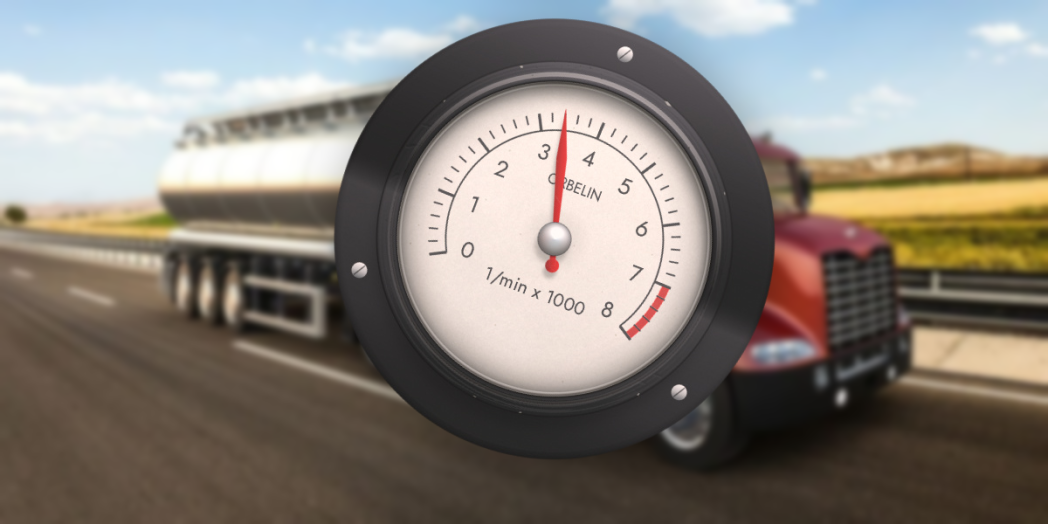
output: **3400** rpm
